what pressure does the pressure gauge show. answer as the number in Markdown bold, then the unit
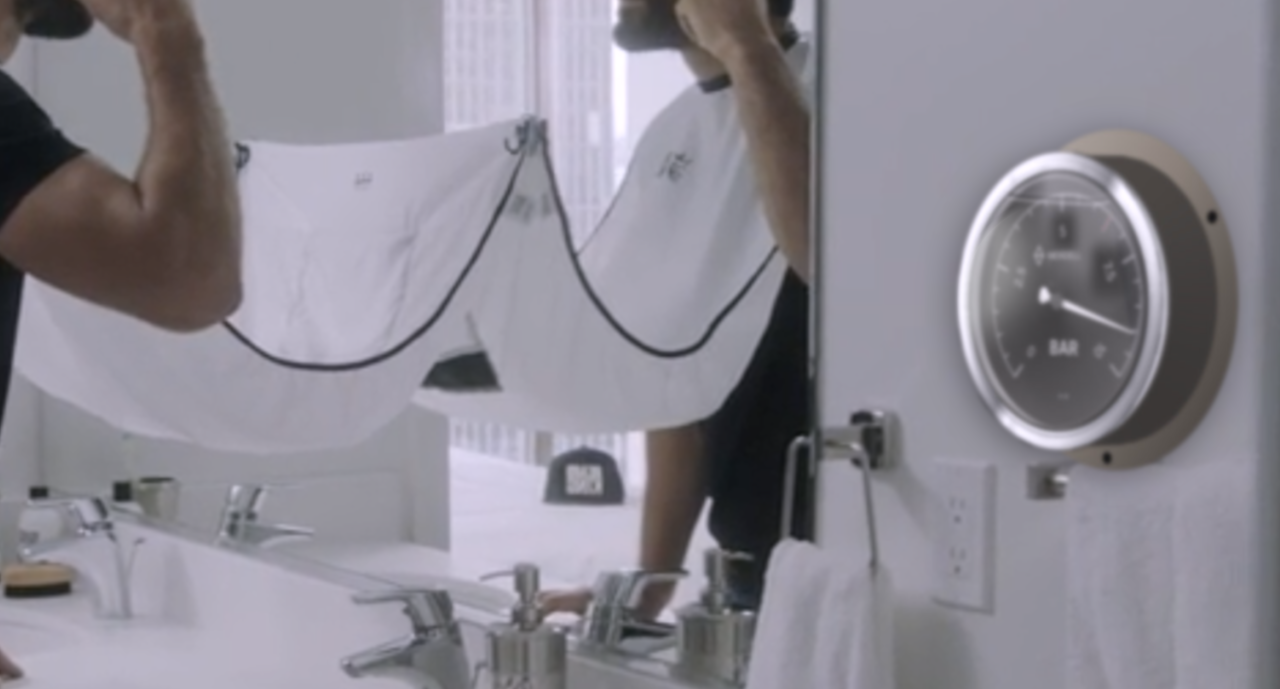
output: **9** bar
